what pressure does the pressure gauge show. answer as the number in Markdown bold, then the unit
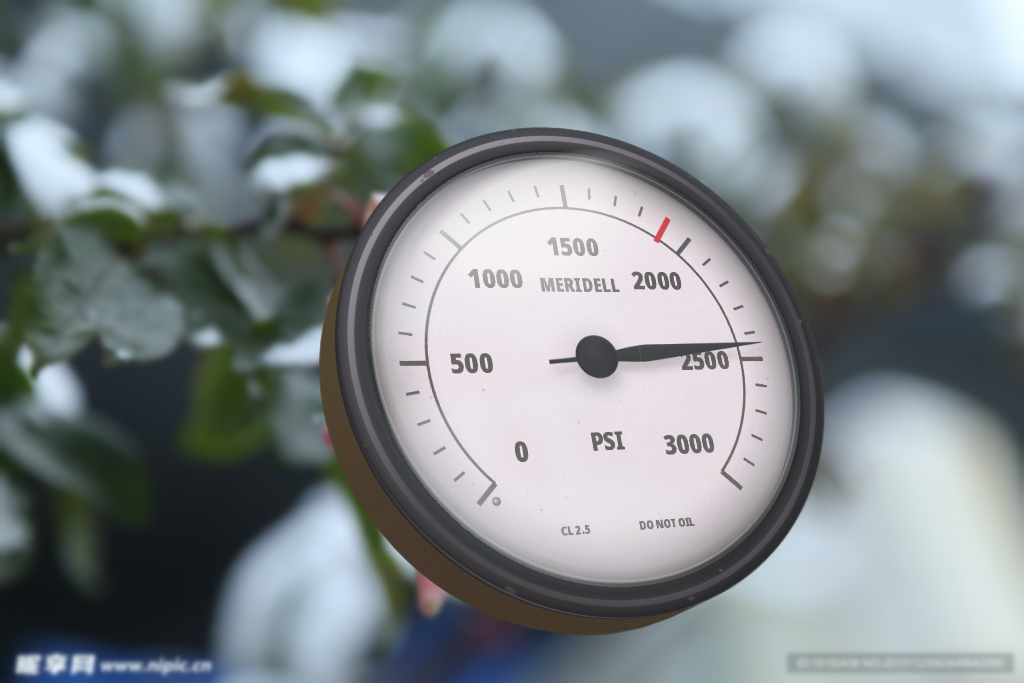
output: **2450** psi
